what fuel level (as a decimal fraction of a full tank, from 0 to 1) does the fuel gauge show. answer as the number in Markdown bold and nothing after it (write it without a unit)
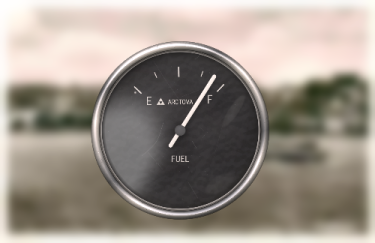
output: **0.875**
